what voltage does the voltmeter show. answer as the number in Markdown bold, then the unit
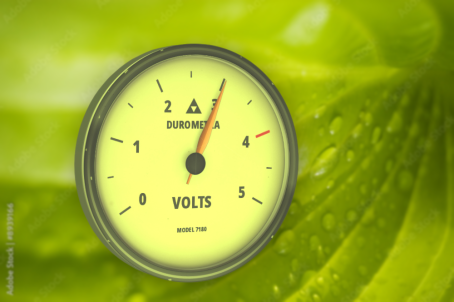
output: **3** V
